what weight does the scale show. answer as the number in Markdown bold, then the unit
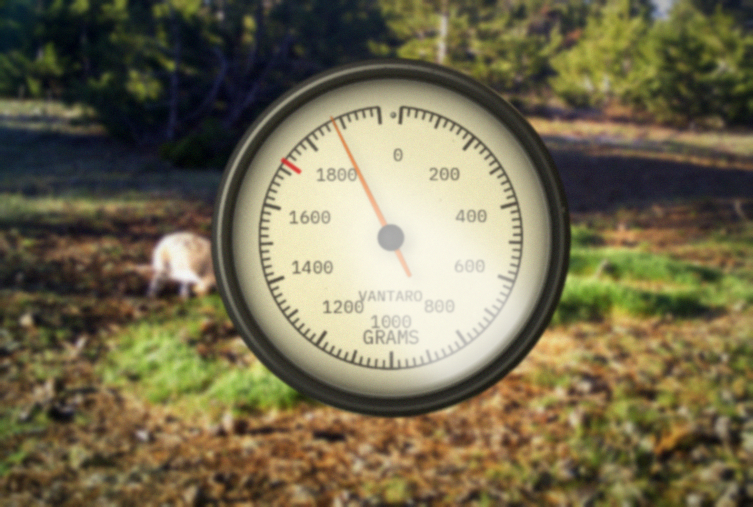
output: **1880** g
